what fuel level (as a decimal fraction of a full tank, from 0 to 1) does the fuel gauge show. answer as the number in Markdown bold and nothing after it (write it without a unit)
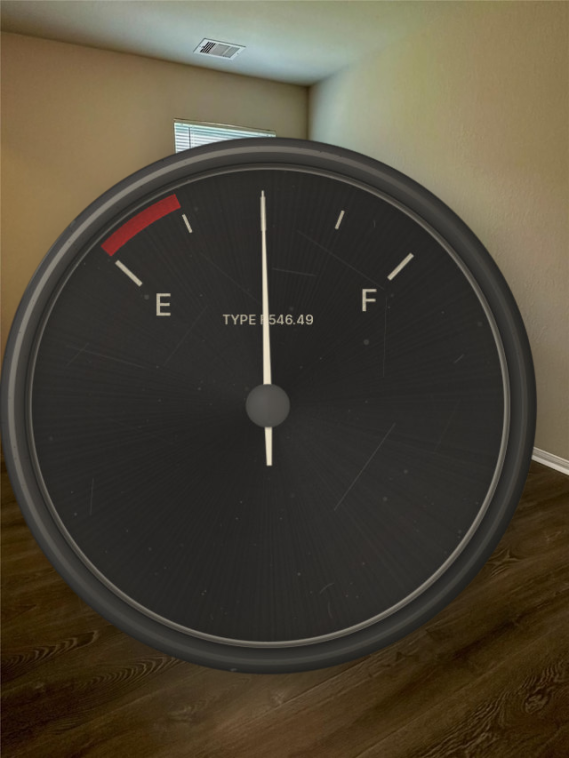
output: **0.5**
